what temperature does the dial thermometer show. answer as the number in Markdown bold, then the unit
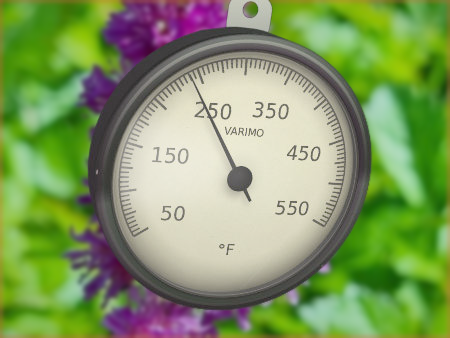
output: **240** °F
